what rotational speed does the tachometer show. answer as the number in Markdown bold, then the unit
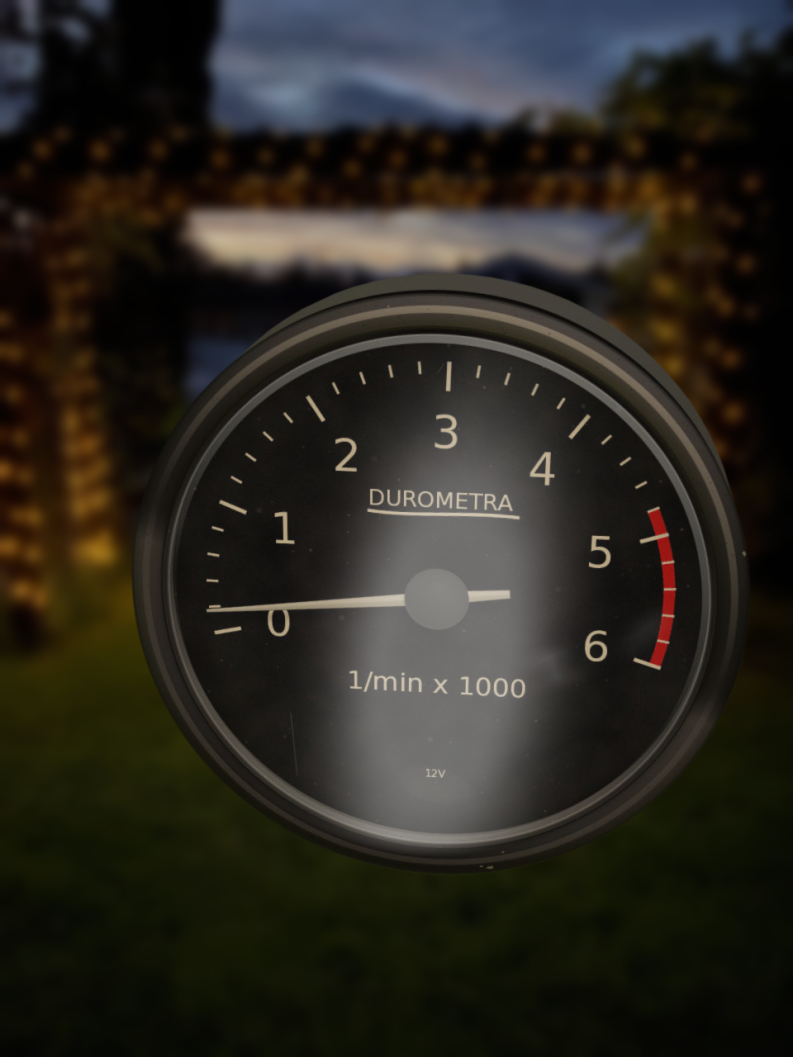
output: **200** rpm
